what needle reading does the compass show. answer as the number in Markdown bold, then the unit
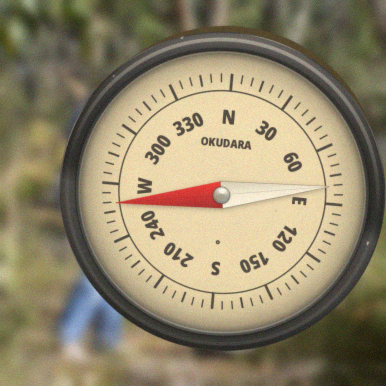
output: **260** °
